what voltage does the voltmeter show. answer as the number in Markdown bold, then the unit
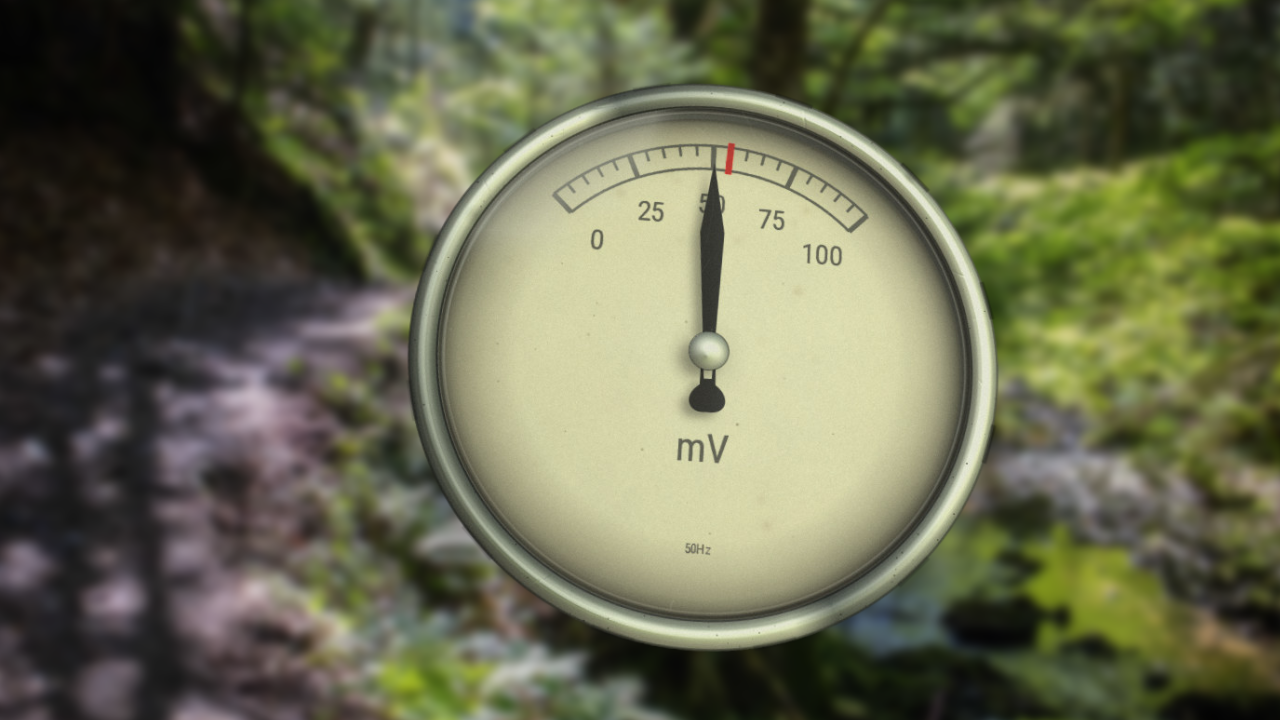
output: **50** mV
